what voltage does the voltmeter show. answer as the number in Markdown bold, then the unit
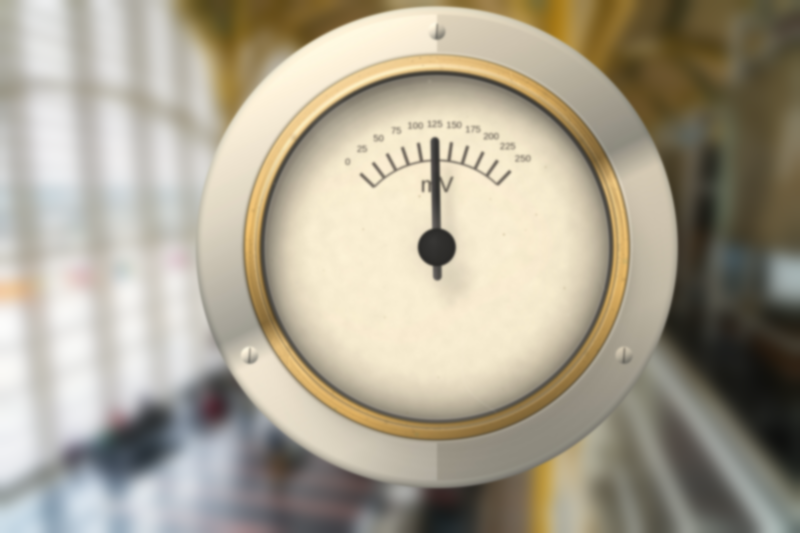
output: **125** mV
